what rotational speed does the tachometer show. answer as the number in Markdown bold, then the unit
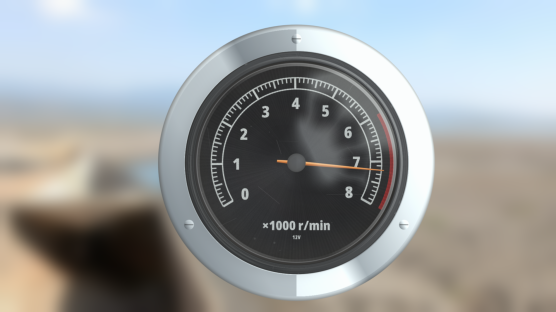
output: **7200** rpm
